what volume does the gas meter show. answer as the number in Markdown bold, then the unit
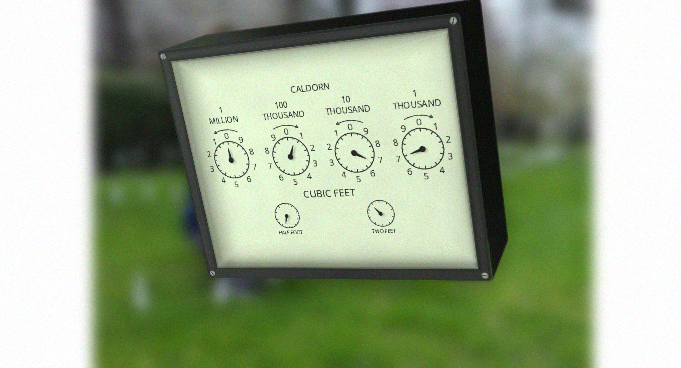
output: **6700** ft³
